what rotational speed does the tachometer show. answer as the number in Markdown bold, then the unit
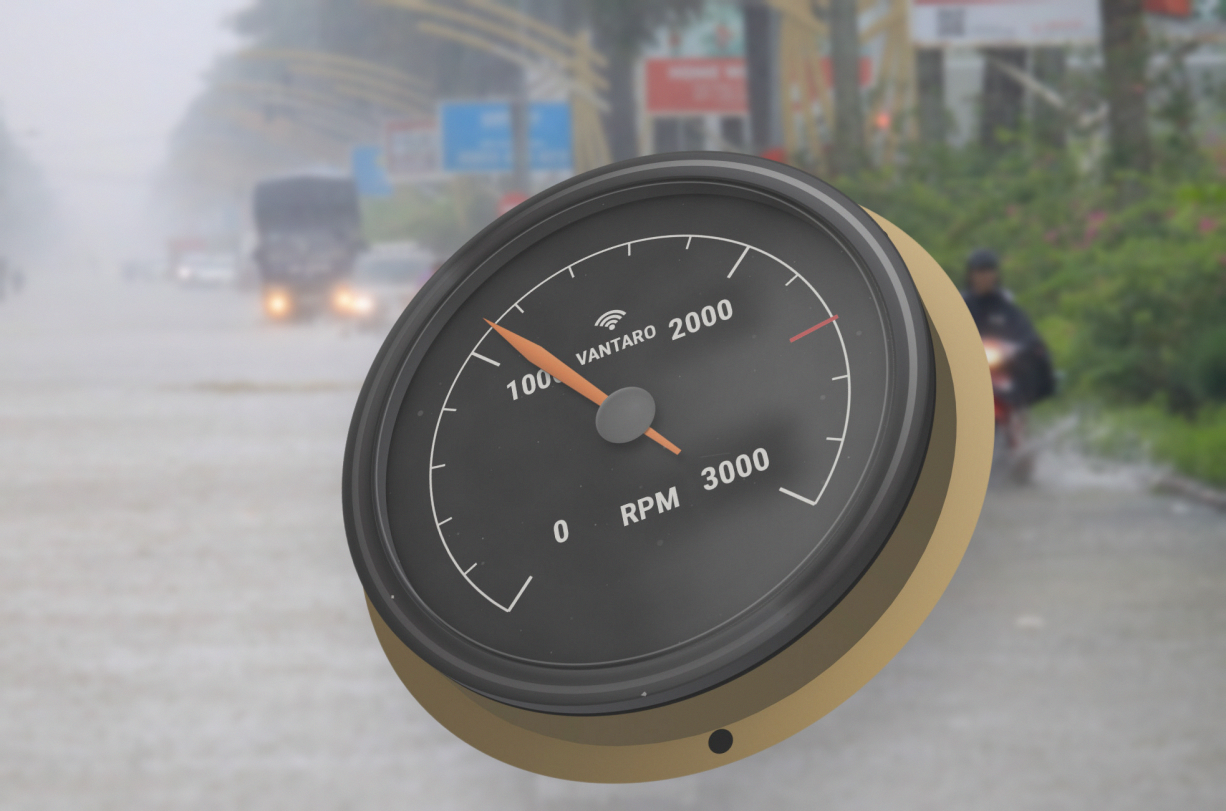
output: **1100** rpm
